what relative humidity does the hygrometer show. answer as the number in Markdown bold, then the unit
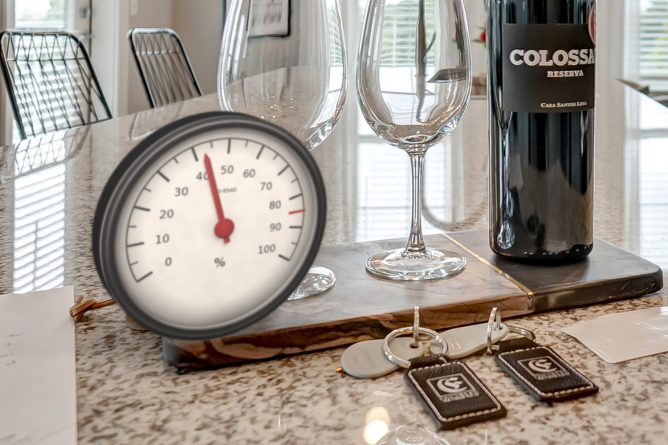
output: **42.5** %
